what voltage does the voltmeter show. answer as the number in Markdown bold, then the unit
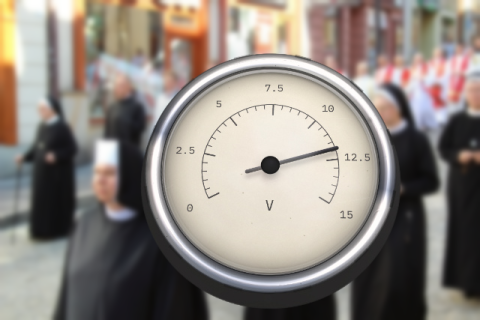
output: **12** V
